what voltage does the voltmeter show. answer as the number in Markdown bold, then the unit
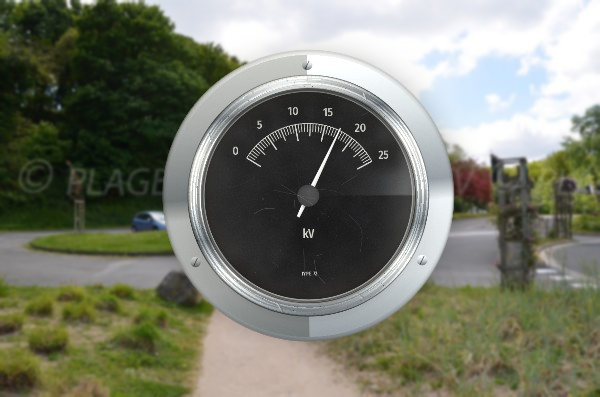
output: **17.5** kV
